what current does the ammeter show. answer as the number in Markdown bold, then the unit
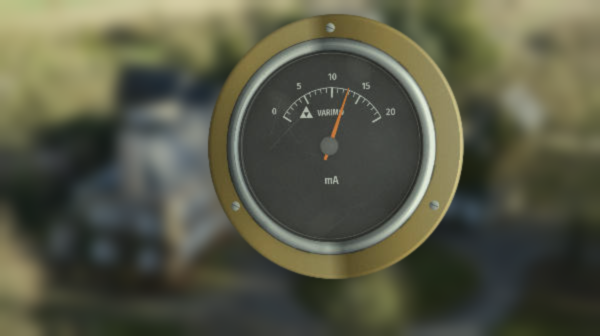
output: **13** mA
